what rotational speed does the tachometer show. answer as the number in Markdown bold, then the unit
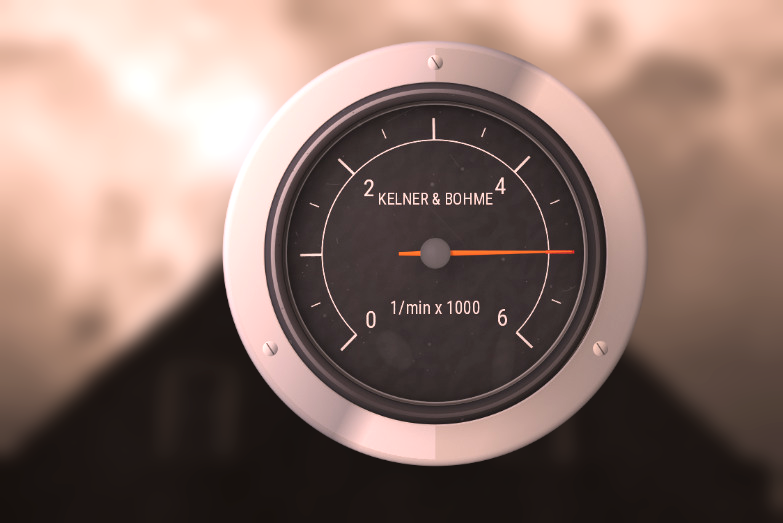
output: **5000** rpm
